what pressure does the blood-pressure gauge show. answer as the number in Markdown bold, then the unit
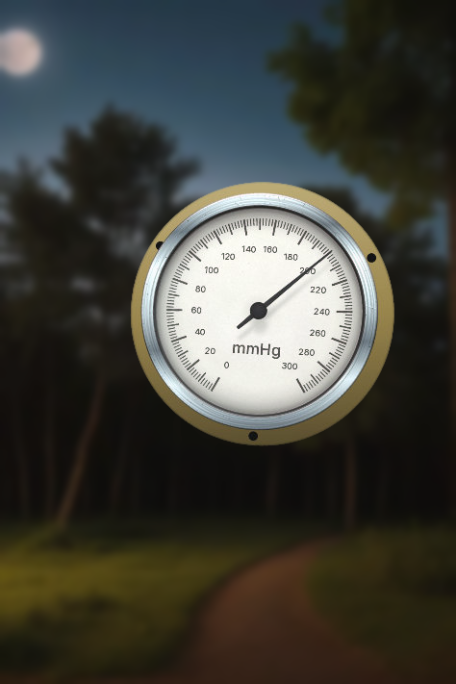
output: **200** mmHg
